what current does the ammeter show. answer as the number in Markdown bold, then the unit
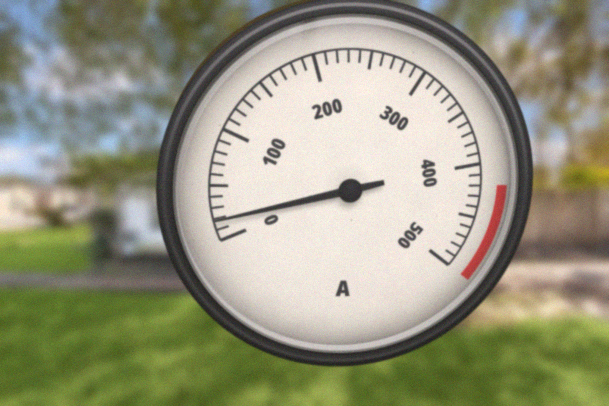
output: **20** A
